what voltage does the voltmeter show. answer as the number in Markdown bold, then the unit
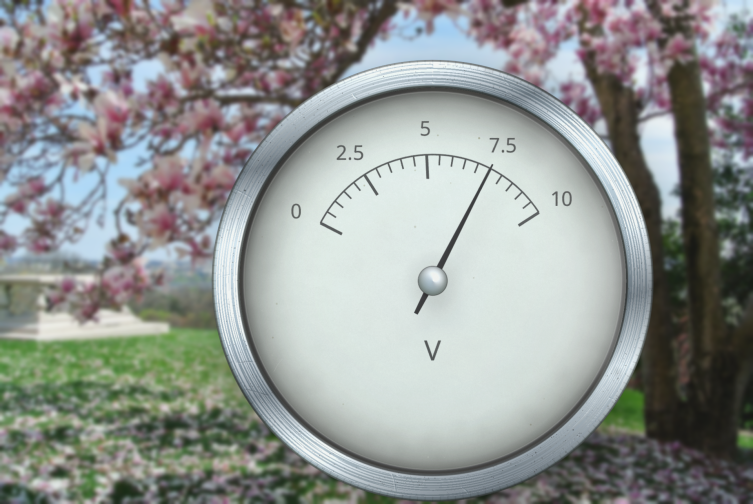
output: **7.5** V
